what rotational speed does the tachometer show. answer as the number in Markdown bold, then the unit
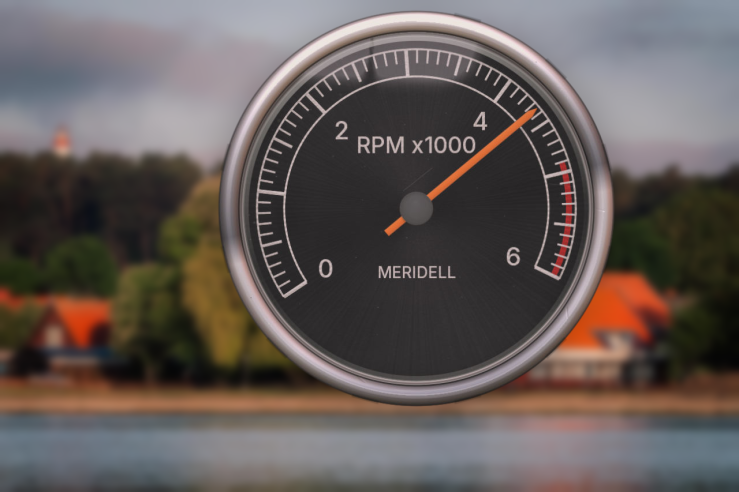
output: **4350** rpm
